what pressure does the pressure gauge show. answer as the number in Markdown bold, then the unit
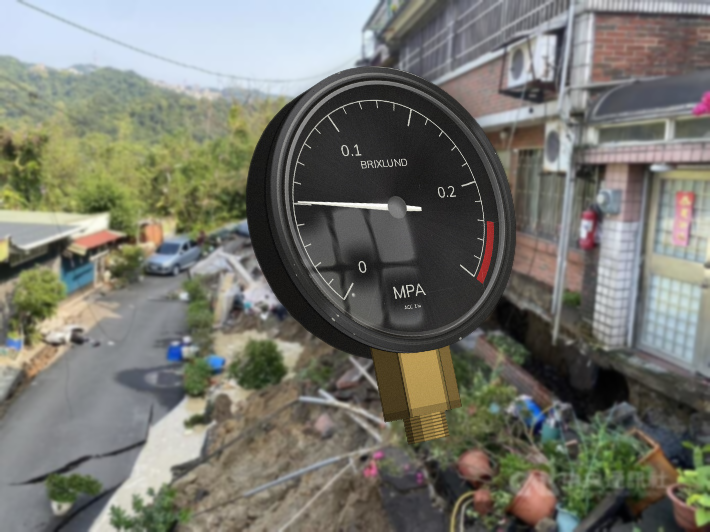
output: **0.05** MPa
